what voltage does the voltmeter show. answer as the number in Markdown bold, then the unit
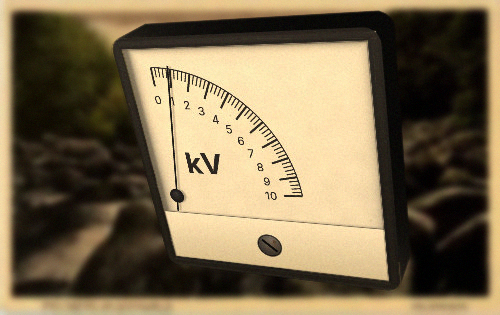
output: **1** kV
